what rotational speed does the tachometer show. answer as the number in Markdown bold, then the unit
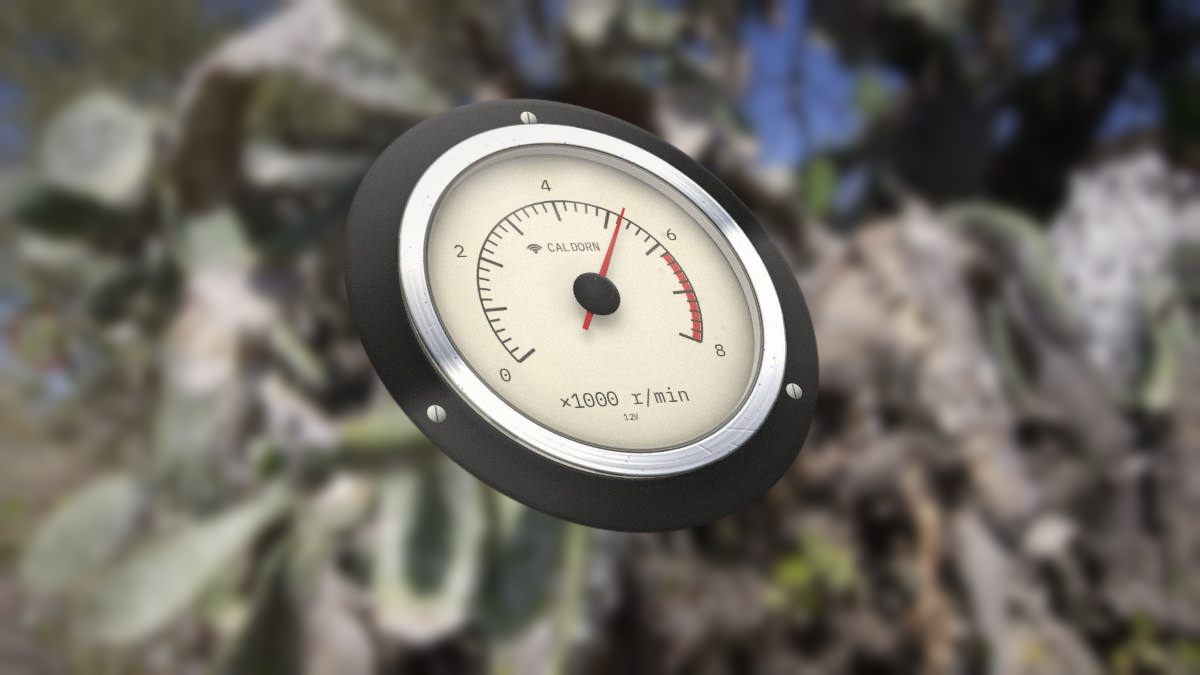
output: **5200** rpm
